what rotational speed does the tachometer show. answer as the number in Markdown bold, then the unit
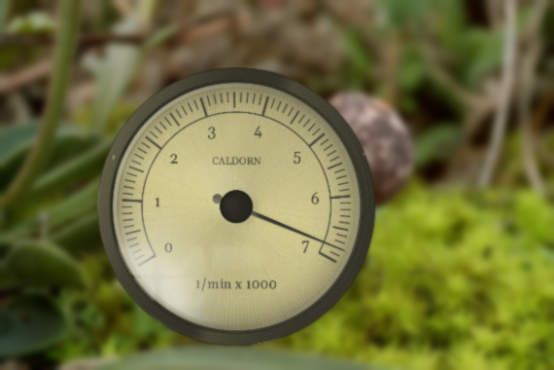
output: **6800** rpm
